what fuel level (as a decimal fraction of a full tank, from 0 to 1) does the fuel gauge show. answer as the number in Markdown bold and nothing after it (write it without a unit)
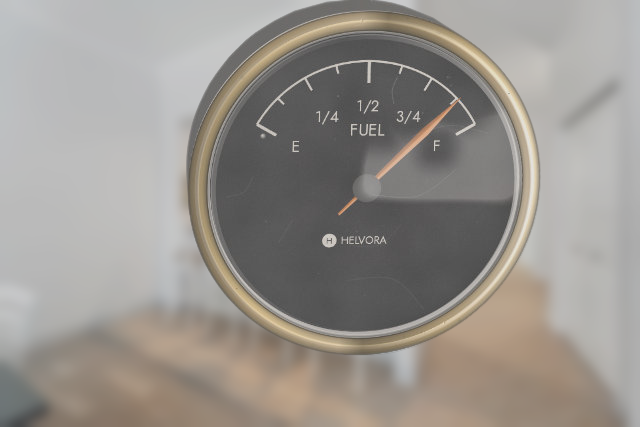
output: **0.875**
